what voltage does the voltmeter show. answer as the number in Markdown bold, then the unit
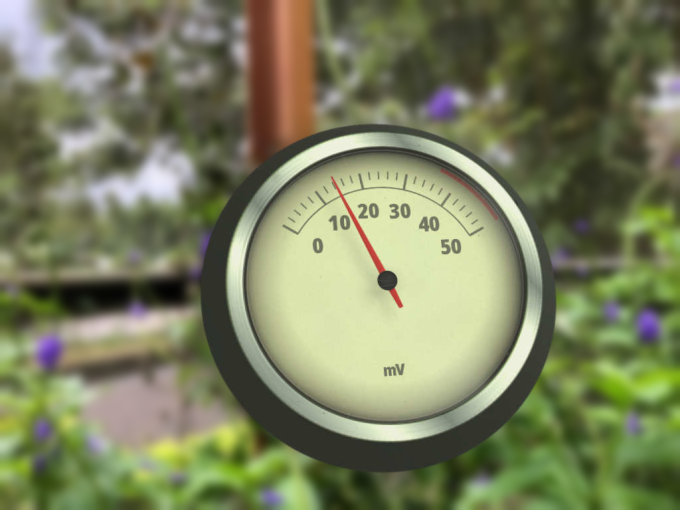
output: **14** mV
